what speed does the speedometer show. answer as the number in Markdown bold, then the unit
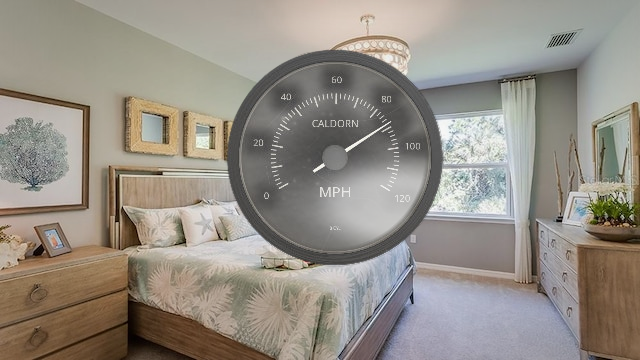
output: **88** mph
